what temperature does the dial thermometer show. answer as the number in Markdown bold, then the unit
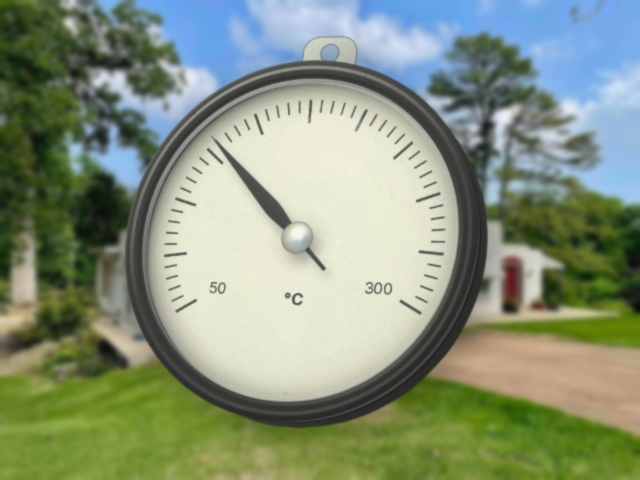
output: **130** °C
